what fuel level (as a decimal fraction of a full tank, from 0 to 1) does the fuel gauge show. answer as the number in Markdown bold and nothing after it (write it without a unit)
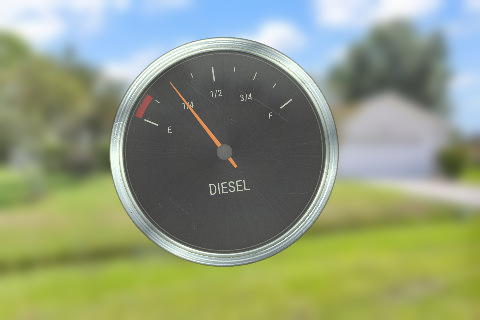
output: **0.25**
